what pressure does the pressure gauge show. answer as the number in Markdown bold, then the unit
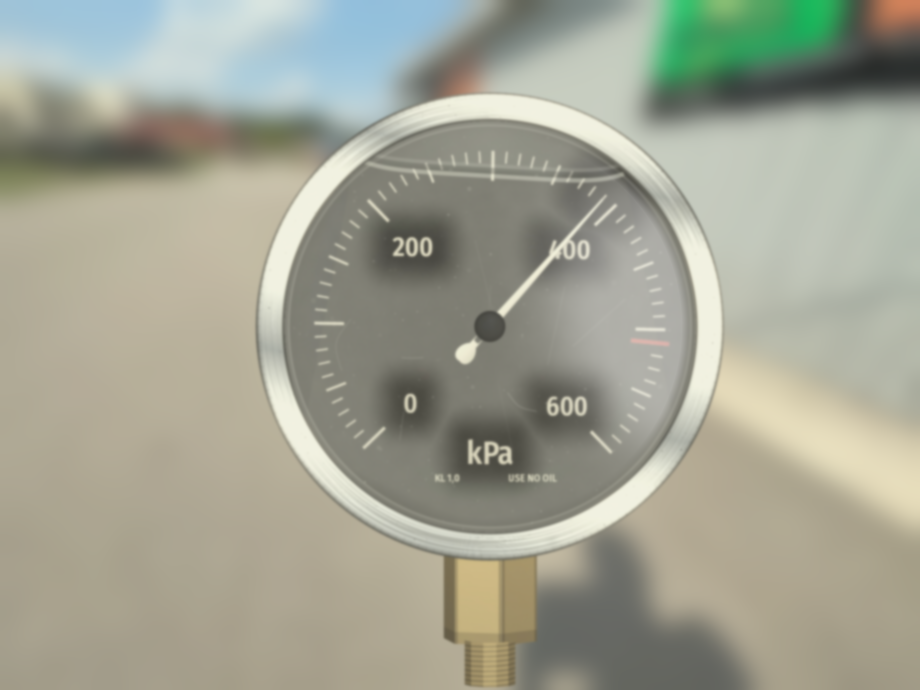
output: **390** kPa
